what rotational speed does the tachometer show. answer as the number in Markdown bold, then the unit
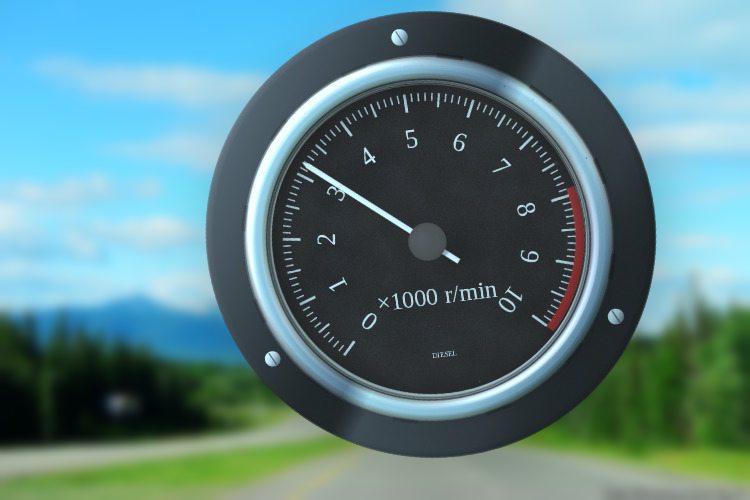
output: **3200** rpm
